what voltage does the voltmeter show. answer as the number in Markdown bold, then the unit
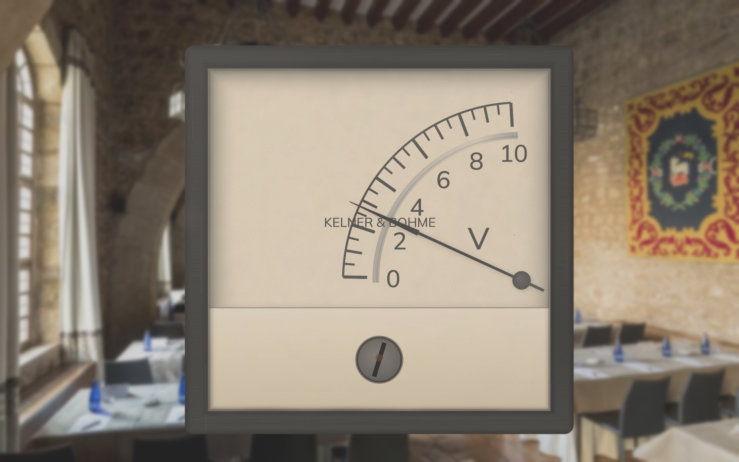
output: **2.75** V
